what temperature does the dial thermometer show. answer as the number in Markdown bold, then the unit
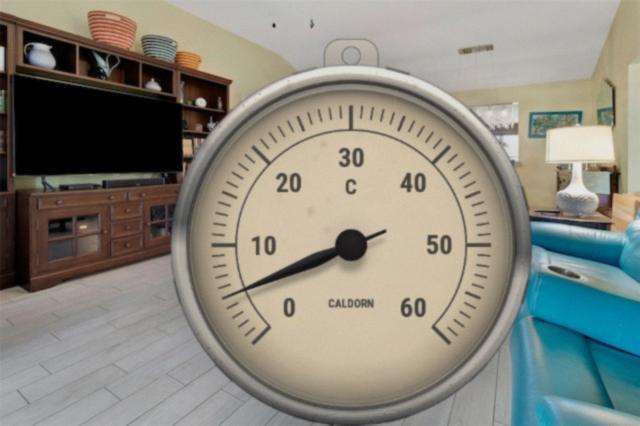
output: **5** °C
